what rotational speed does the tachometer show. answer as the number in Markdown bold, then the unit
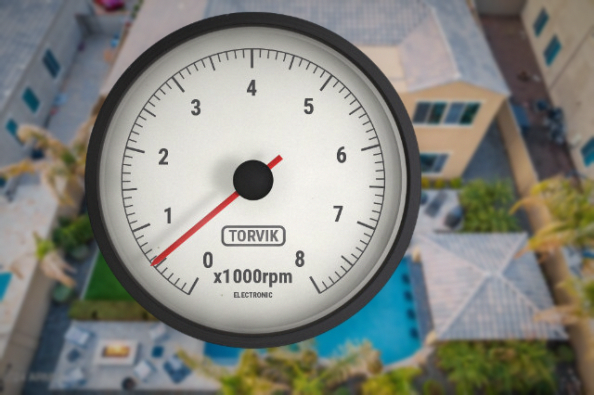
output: **550** rpm
